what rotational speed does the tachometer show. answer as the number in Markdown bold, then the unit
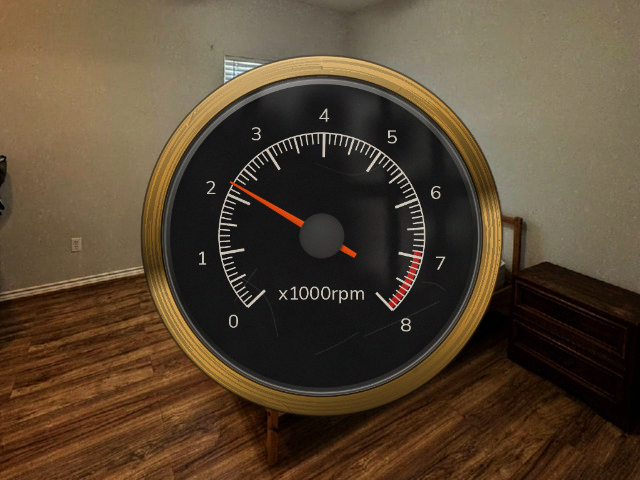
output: **2200** rpm
